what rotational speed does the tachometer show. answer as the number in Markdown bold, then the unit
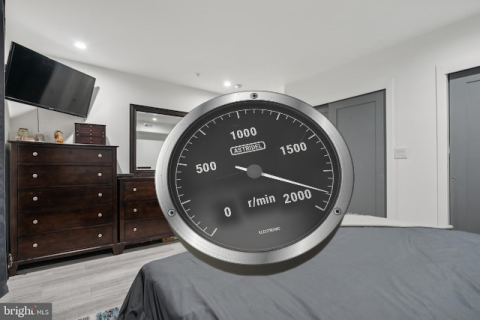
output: **1900** rpm
